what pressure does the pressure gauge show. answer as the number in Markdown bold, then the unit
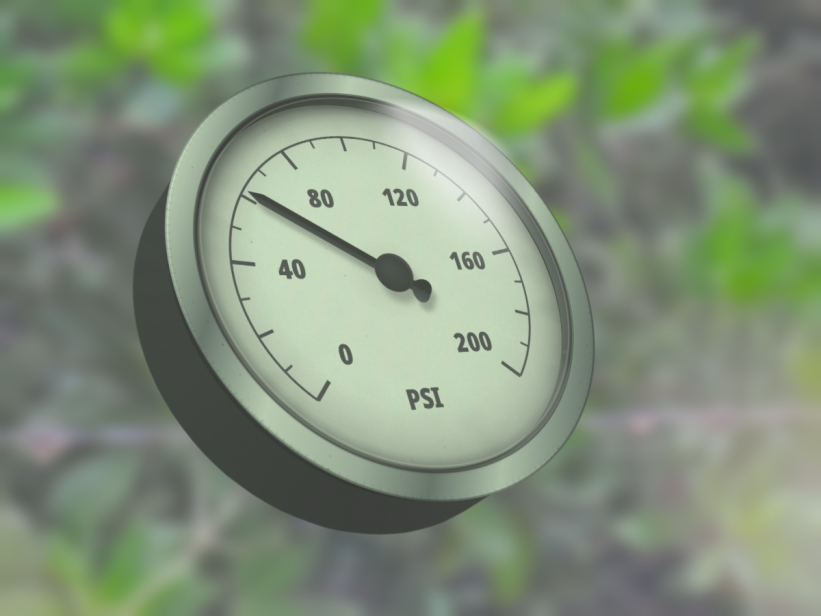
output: **60** psi
